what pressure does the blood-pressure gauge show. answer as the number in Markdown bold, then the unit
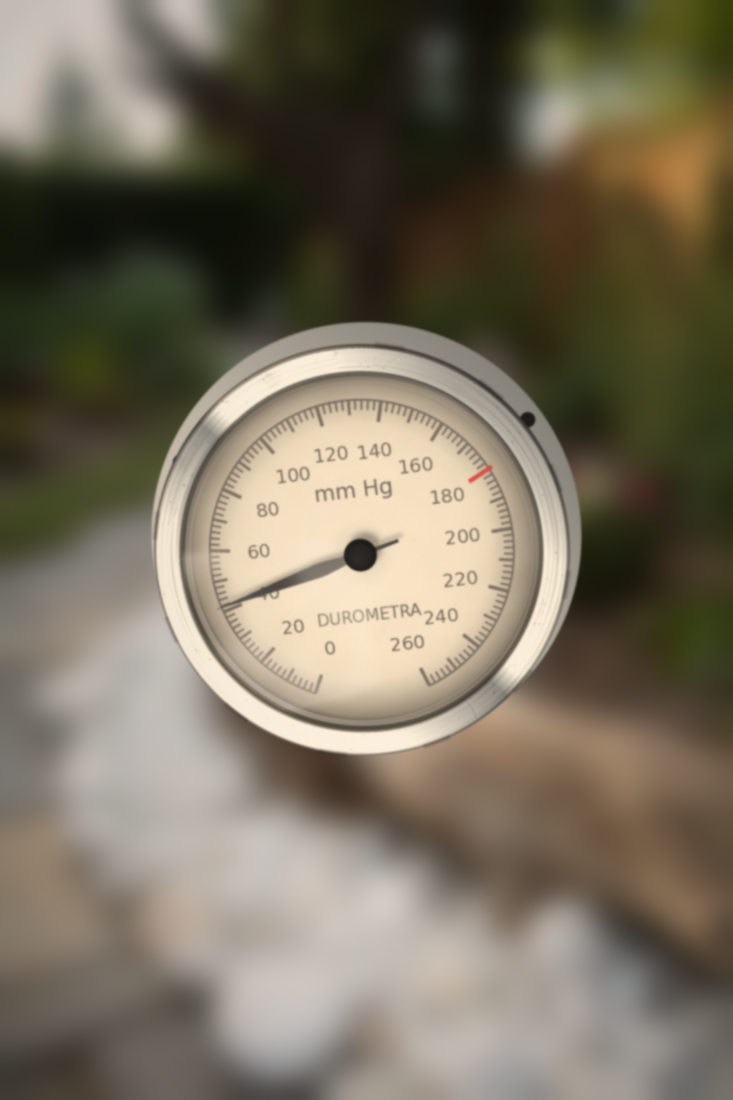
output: **42** mmHg
